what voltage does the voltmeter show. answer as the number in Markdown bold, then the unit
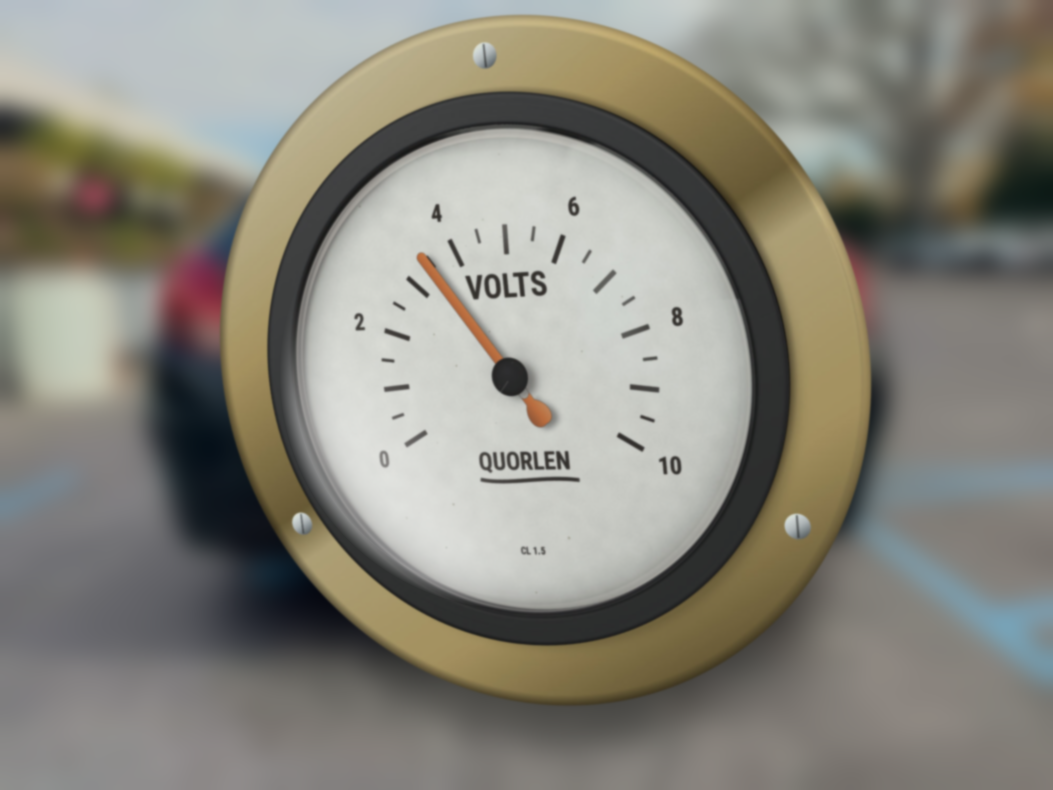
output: **3.5** V
